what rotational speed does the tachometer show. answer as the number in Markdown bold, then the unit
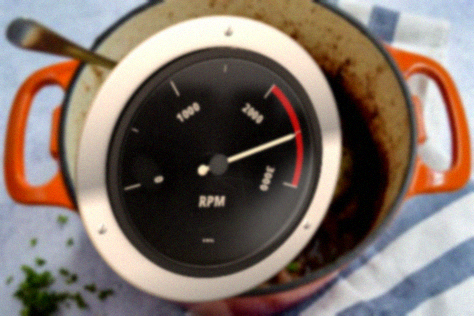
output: **2500** rpm
